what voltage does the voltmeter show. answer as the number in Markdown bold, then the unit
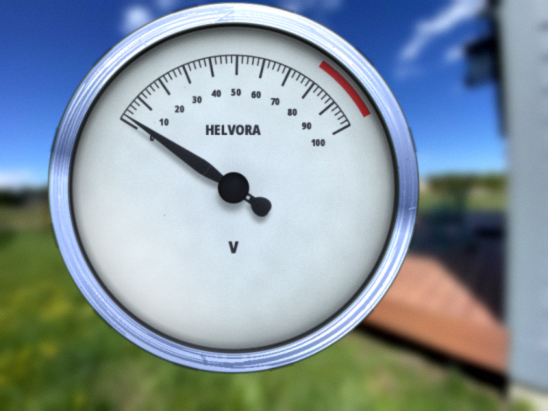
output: **2** V
